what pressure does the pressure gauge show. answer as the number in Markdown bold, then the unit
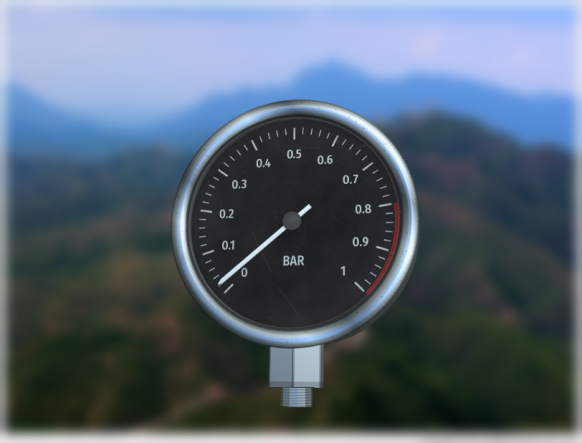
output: **0.02** bar
